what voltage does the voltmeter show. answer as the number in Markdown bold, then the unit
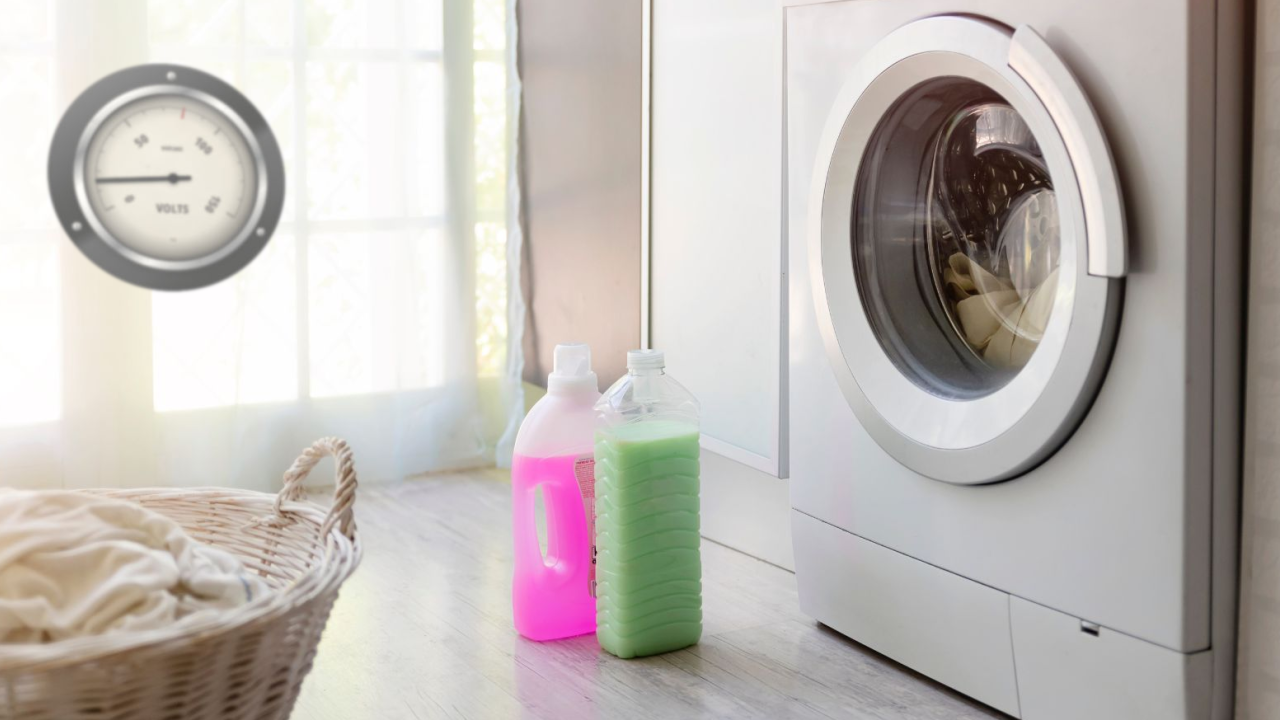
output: **15** V
